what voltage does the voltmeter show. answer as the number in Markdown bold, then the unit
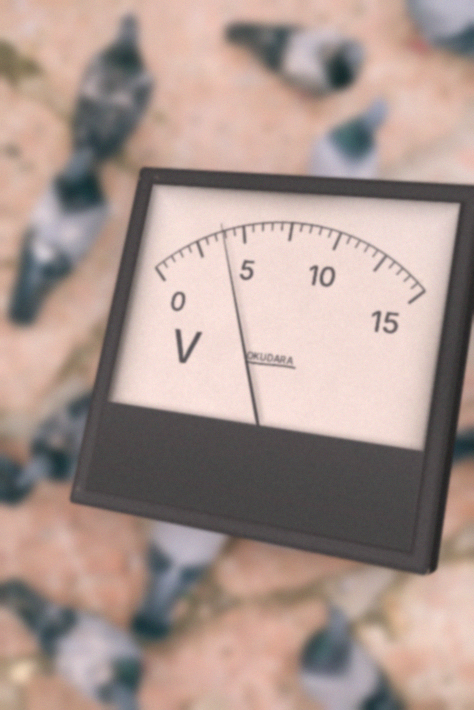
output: **4** V
